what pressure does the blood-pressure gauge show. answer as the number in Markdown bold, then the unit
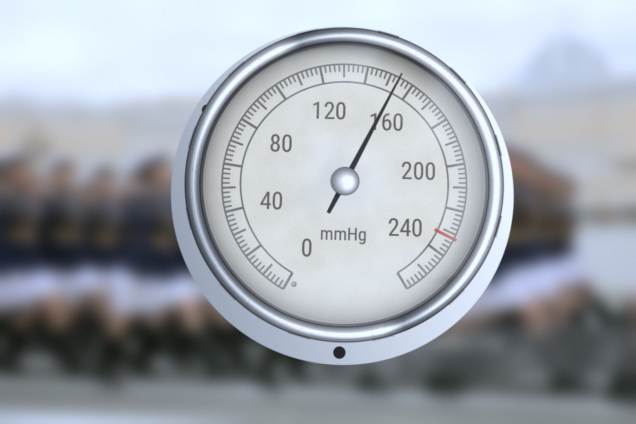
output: **154** mmHg
